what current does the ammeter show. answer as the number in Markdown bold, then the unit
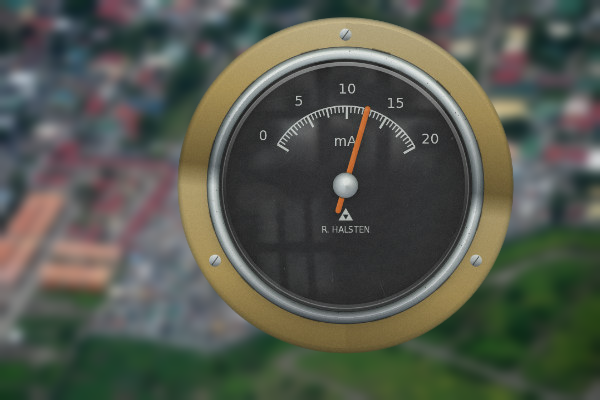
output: **12.5** mA
